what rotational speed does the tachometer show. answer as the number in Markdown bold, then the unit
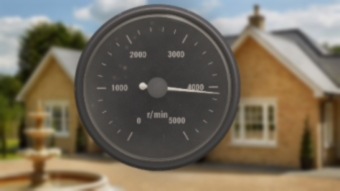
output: **4100** rpm
